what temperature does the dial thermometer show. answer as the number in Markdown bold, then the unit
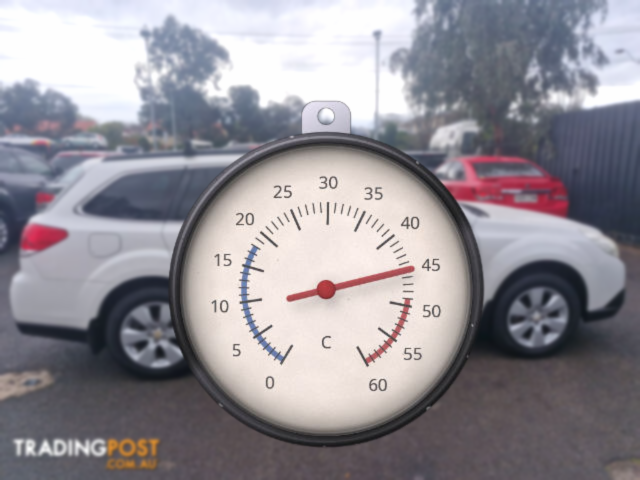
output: **45** °C
